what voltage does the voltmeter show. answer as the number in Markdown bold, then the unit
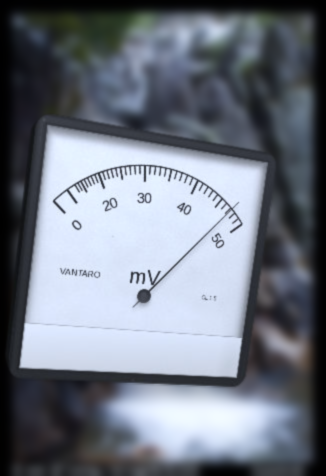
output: **47** mV
